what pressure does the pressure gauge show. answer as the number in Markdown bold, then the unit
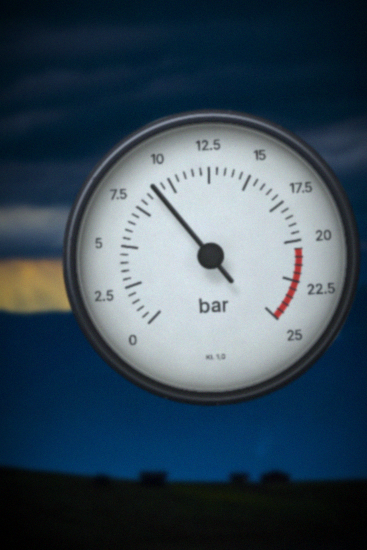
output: **9** bar
